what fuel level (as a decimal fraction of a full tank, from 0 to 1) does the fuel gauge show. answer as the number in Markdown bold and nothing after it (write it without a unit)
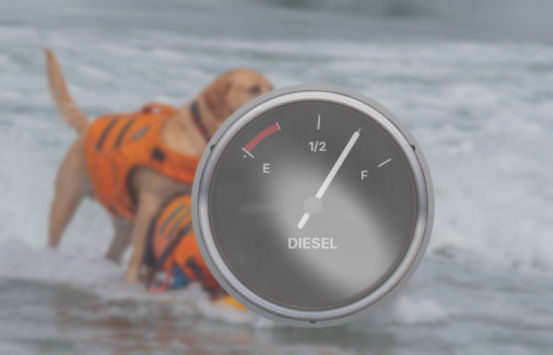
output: **0.75**
